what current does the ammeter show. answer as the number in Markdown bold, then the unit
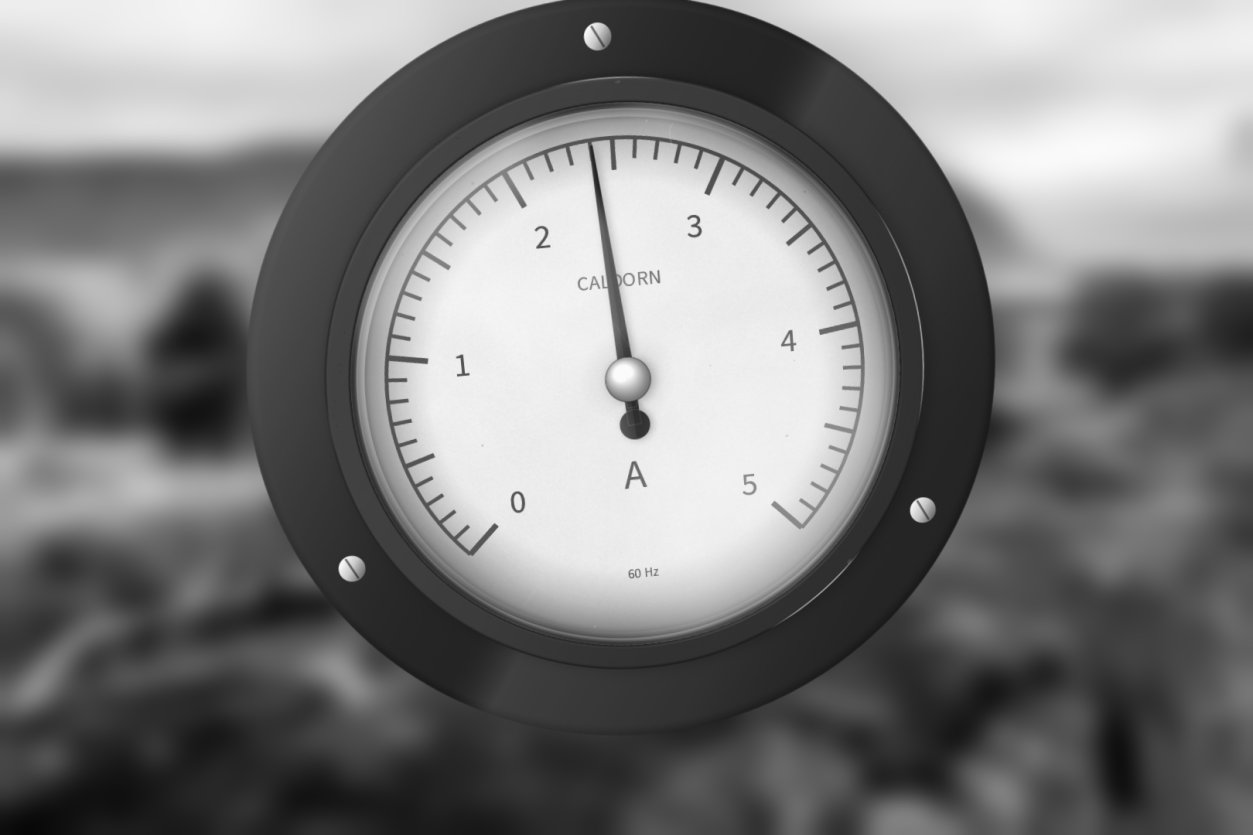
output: **2.4** A
